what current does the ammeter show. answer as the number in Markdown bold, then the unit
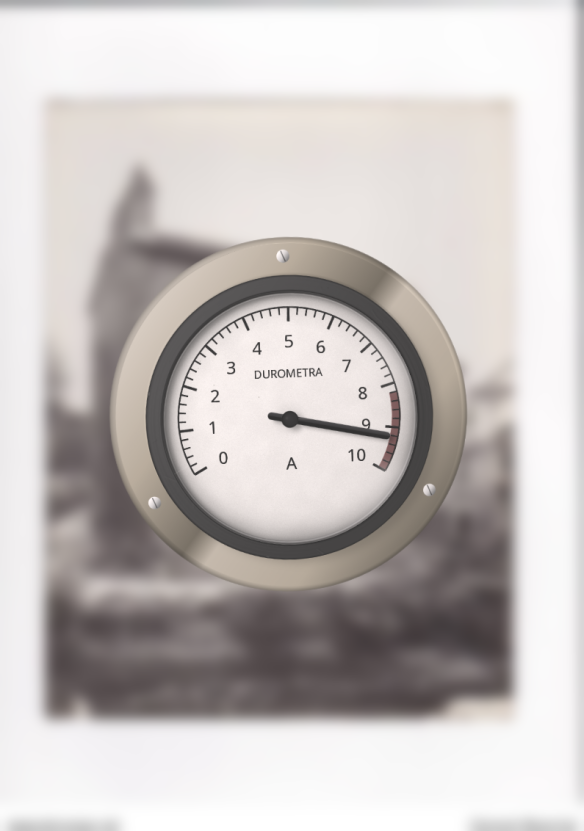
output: **9.2** A
